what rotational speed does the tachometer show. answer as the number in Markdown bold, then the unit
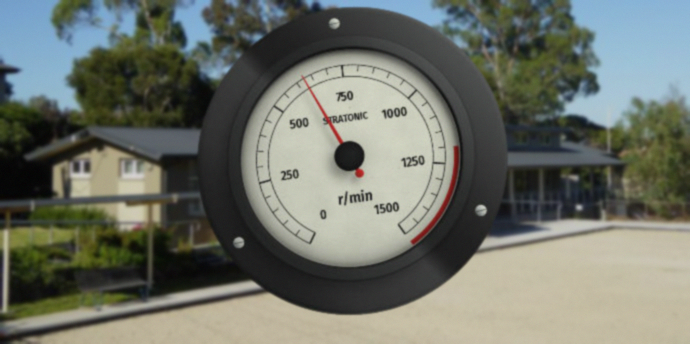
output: **625** rpm
